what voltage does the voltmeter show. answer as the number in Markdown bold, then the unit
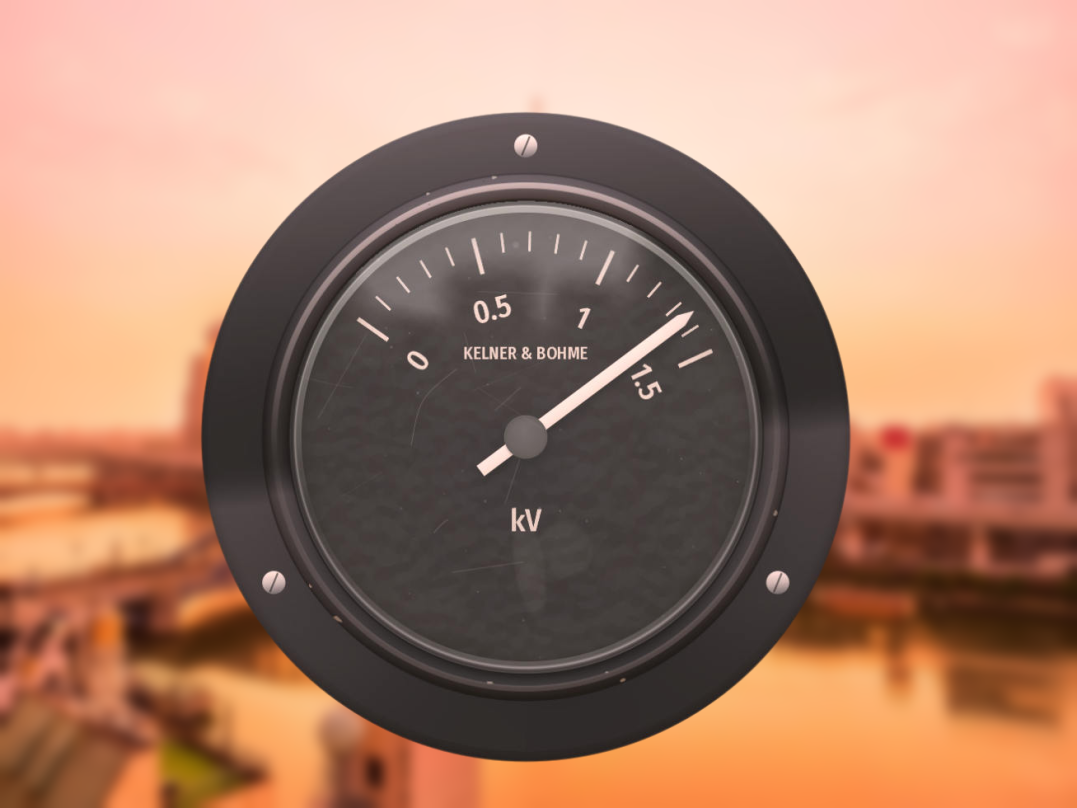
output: **1.35** kV
